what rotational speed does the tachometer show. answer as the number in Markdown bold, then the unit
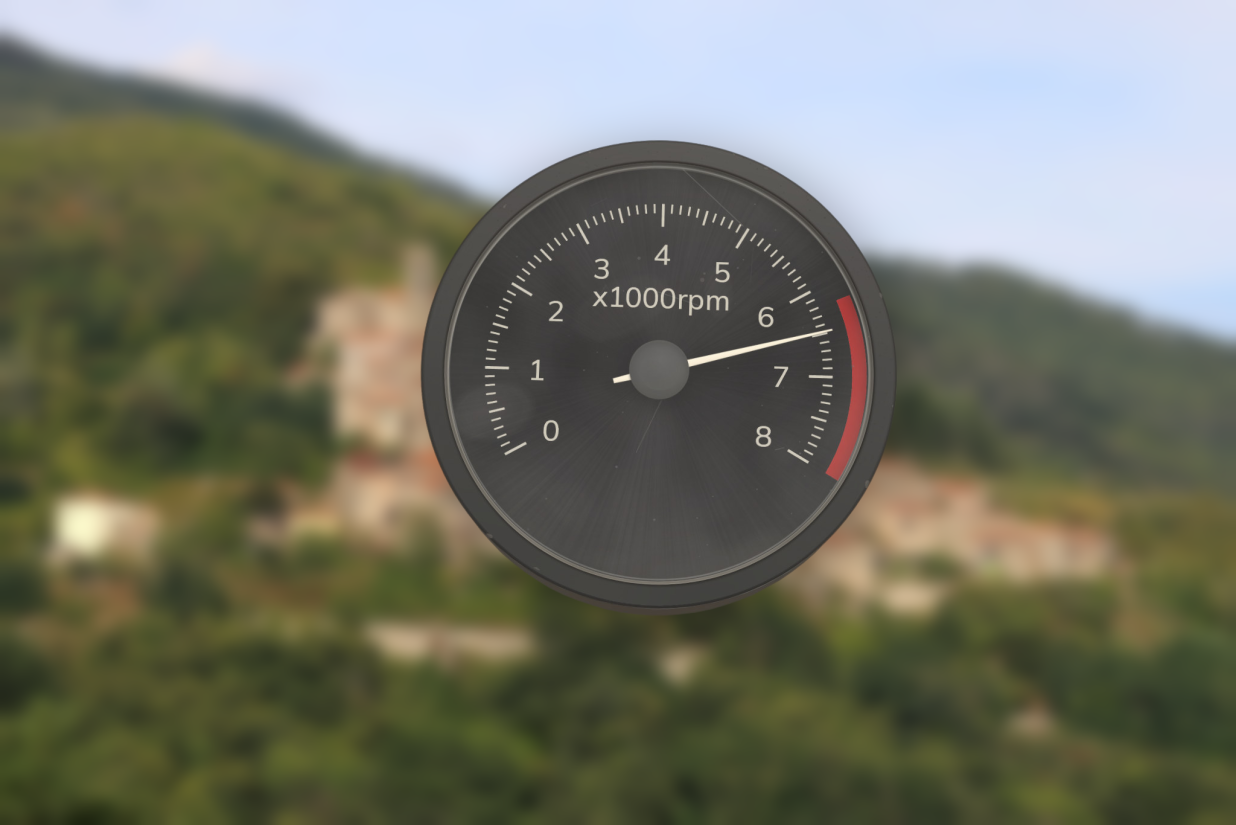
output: **6500** rpm
